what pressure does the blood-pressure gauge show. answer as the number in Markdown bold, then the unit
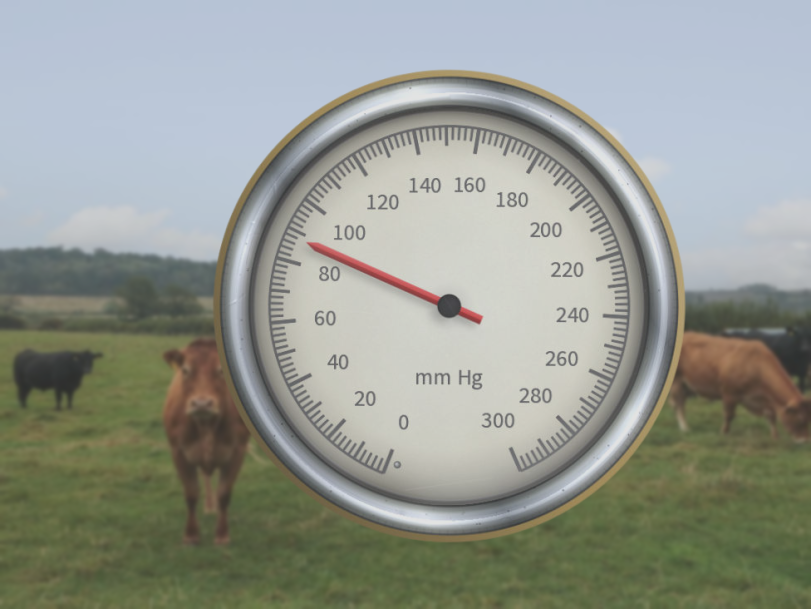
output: **88** mmHg
